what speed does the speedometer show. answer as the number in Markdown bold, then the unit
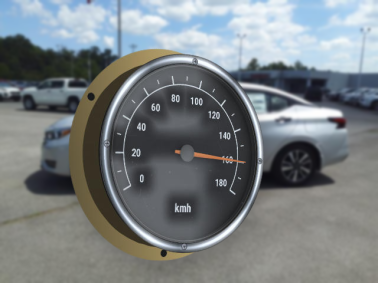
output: **160** km/h
